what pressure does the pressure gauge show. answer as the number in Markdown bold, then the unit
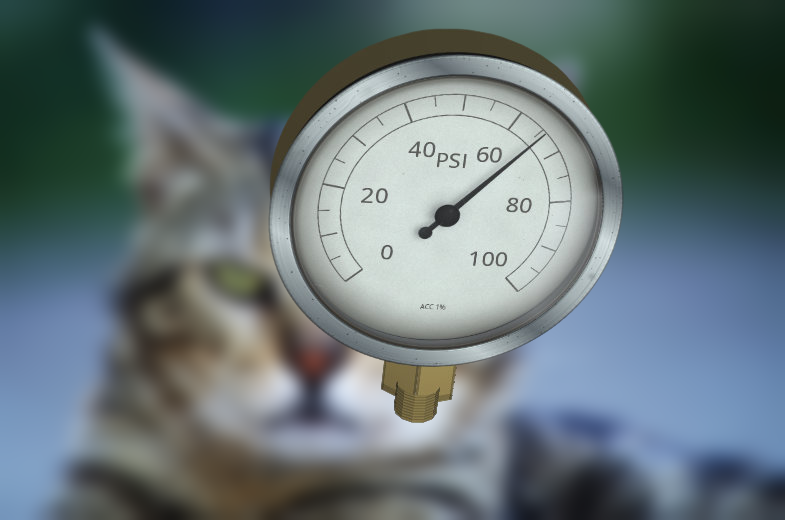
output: **65** psi
